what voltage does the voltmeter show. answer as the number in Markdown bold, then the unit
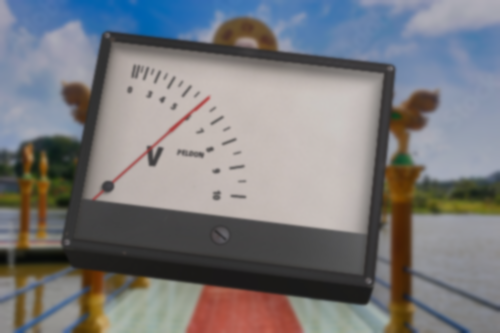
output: **6** V
